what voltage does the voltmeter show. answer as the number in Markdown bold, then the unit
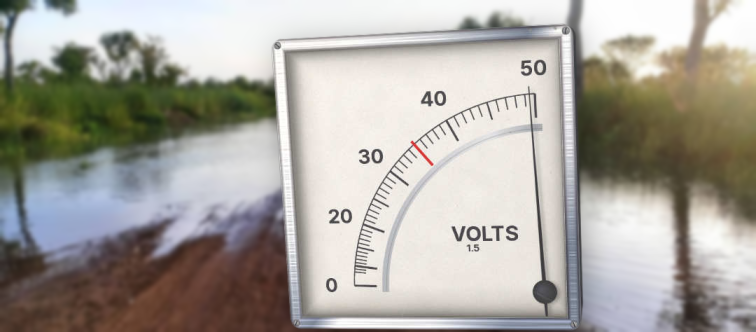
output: **49.5** V
